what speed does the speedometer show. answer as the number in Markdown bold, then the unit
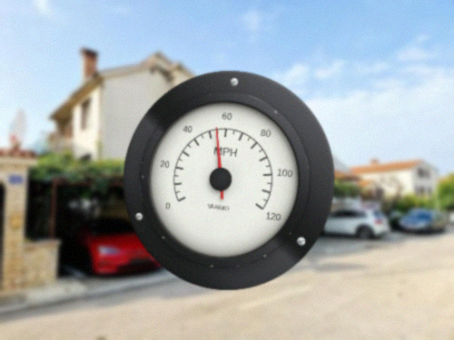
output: **55** mph
